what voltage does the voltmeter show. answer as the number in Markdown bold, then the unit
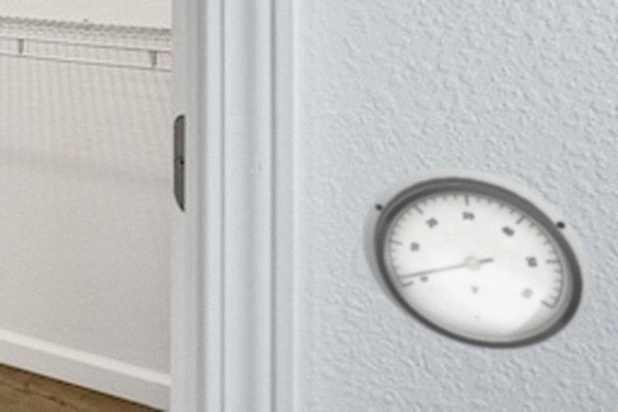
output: **2** V
